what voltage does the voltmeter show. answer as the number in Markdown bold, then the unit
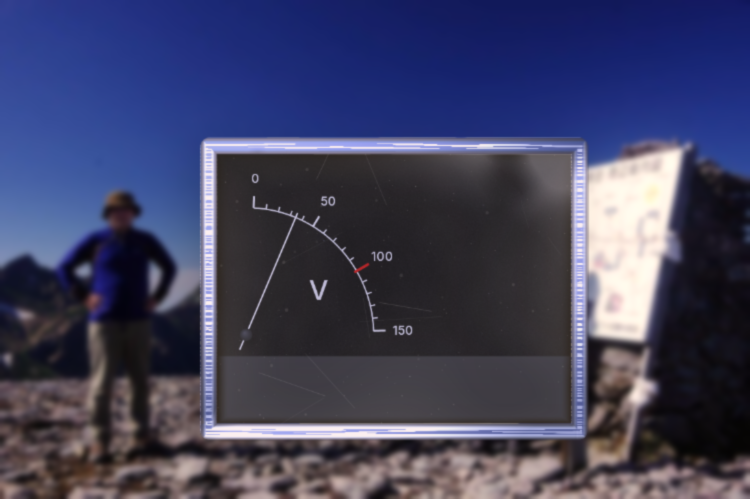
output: **35** V
